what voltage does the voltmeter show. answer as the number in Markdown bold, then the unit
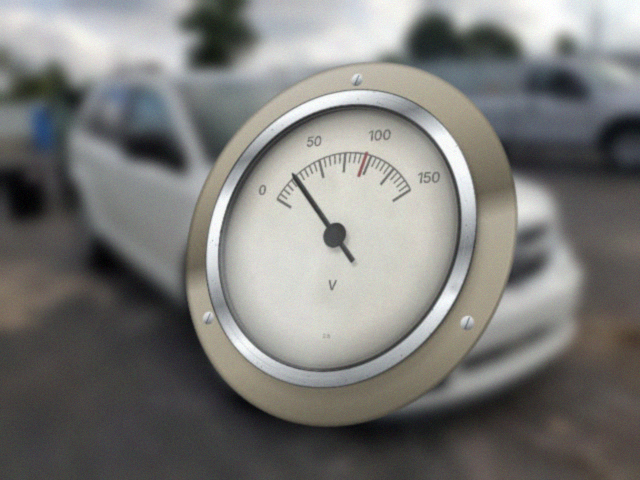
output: **25** V
